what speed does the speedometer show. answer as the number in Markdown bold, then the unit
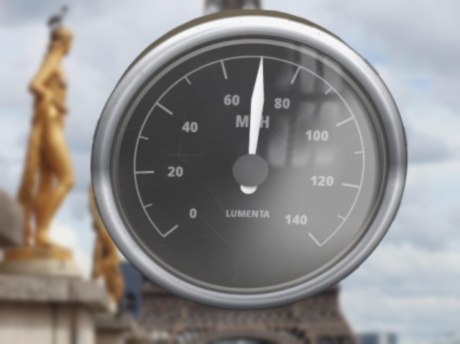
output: **70** mph
